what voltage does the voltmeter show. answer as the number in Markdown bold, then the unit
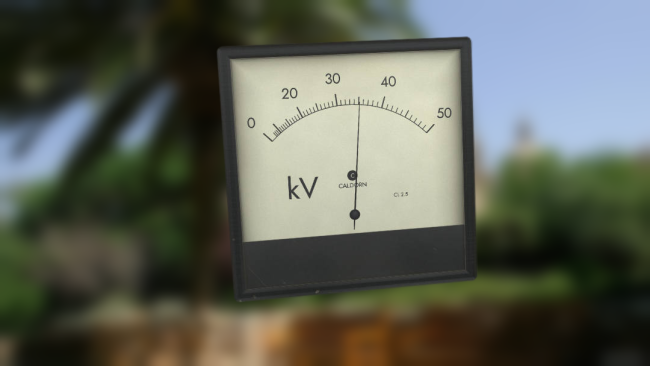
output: **35** kV
